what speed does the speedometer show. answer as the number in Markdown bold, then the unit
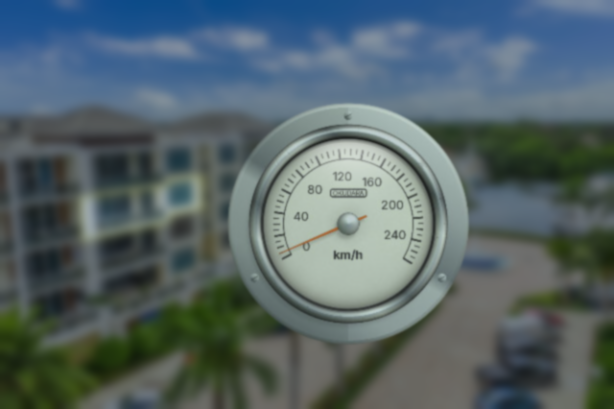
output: **5** km/h
